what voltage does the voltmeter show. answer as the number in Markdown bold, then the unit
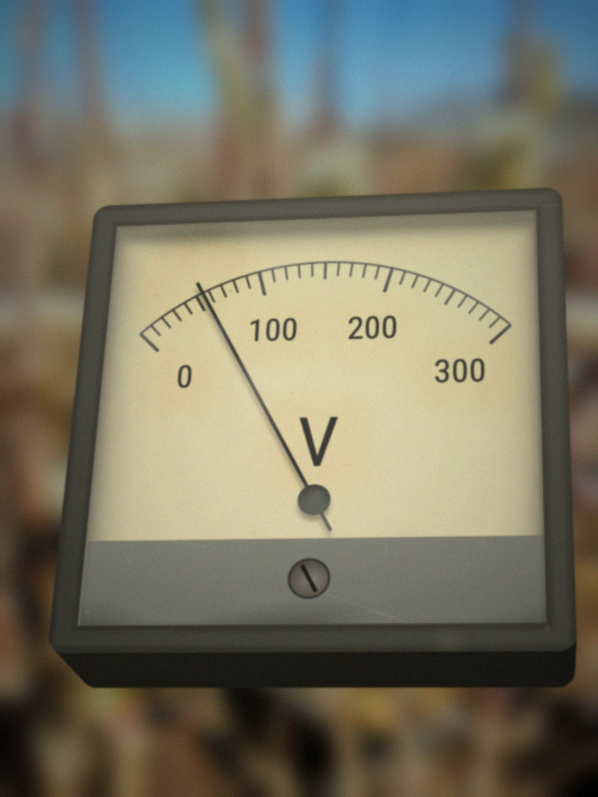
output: **55** V
